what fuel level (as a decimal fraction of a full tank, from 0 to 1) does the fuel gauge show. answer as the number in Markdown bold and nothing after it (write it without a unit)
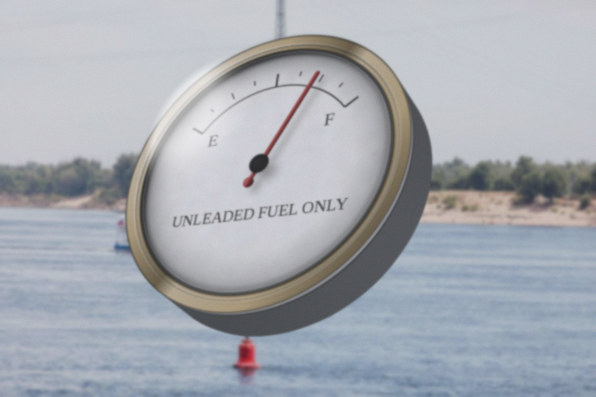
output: **0.75**
